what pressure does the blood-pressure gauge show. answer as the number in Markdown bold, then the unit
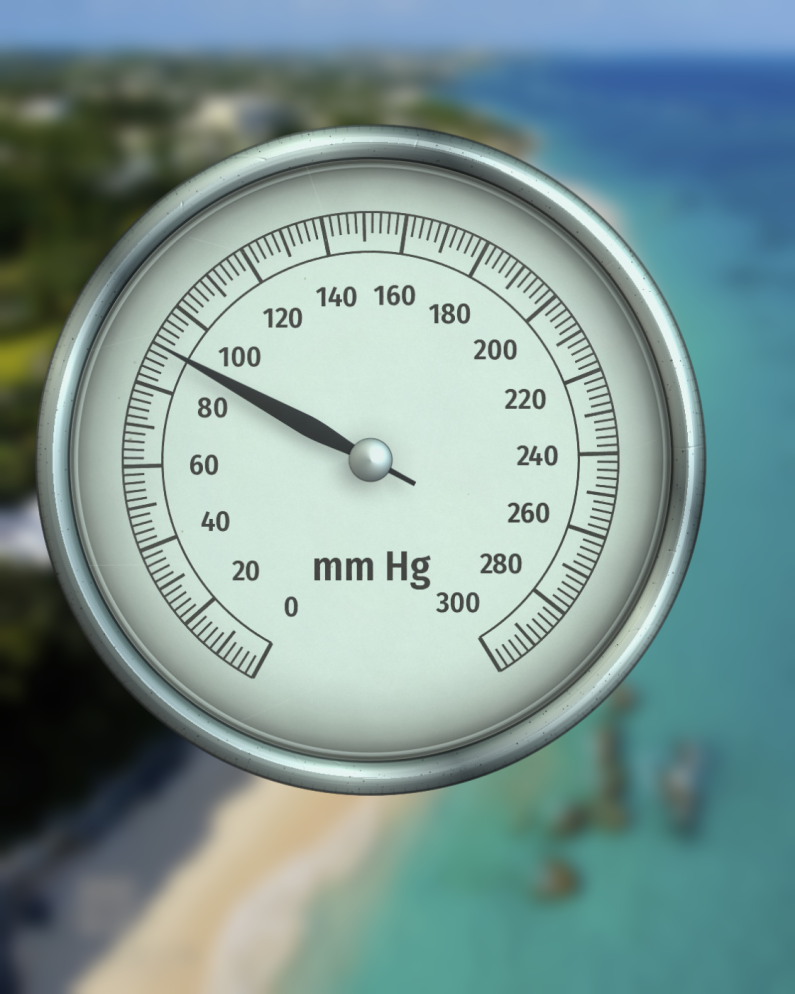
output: **90** mmHg
